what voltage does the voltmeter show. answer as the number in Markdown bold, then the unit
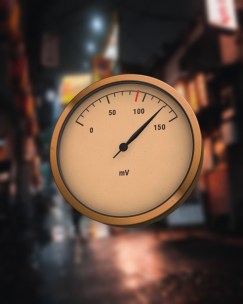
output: **130** mV
